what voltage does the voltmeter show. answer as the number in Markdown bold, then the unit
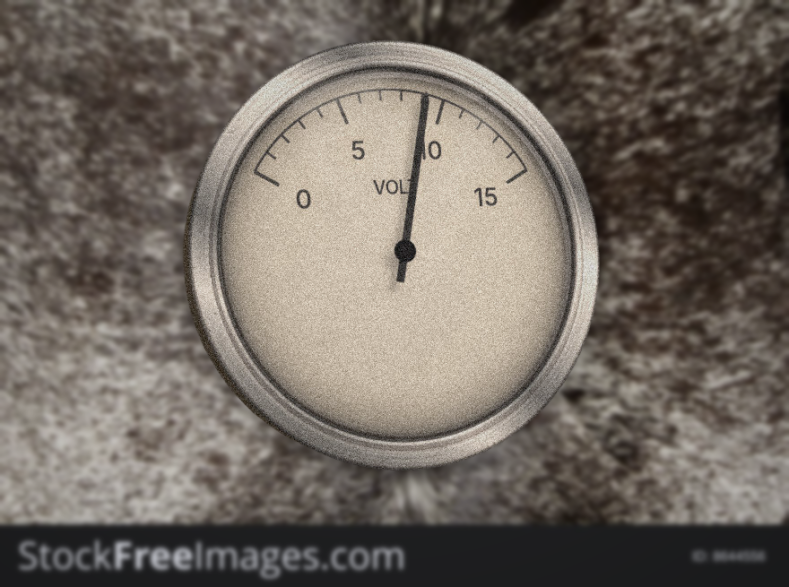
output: **9** V
